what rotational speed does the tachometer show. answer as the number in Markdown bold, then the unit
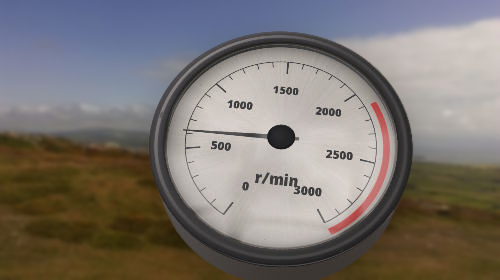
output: **600** rpm
